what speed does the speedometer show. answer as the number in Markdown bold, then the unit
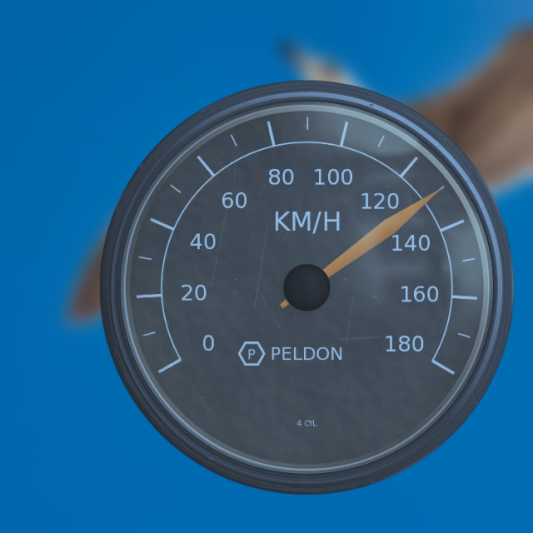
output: **130** km/h
